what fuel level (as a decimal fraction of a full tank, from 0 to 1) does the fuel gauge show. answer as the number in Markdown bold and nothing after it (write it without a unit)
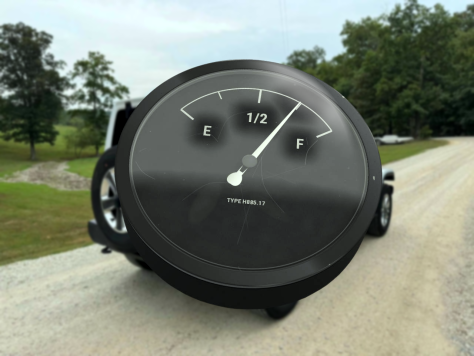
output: **0.75**
